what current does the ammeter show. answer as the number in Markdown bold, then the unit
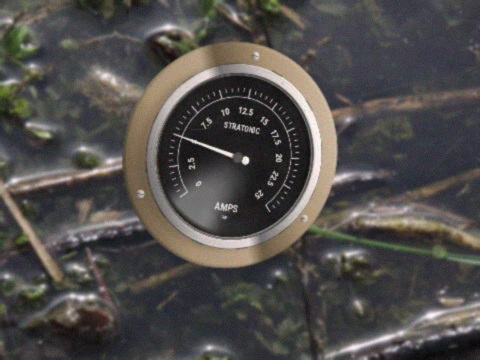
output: **5** A
